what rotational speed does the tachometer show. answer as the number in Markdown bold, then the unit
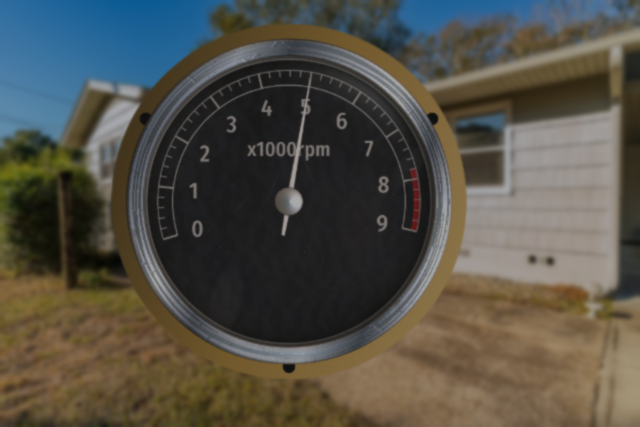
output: **5000** rpm
